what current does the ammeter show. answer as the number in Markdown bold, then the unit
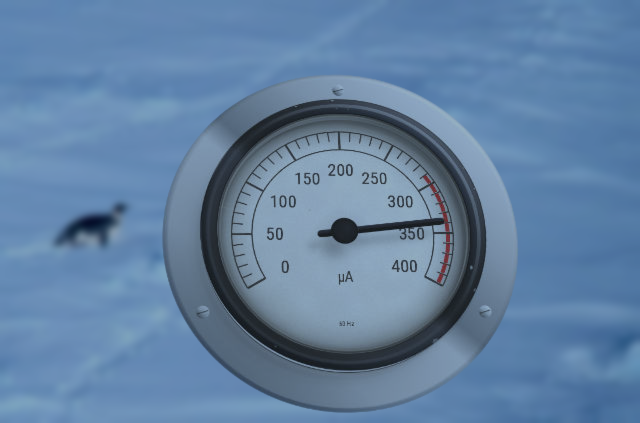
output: **340** µA
